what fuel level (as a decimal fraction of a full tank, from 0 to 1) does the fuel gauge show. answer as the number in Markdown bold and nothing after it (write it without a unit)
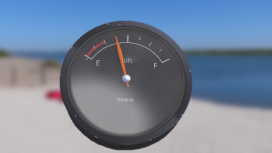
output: **0.375**
